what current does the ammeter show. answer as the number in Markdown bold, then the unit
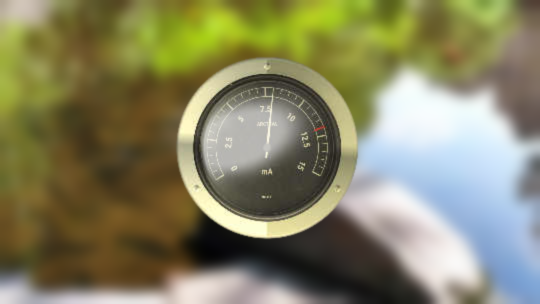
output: **8** mA
